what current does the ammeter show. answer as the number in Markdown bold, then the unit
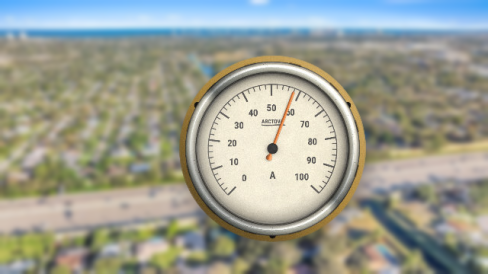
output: **58** A
